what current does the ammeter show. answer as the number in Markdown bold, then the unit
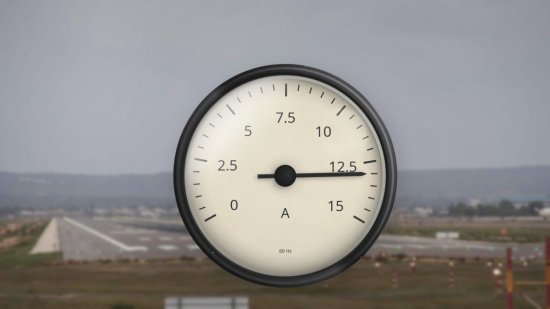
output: **13** A
